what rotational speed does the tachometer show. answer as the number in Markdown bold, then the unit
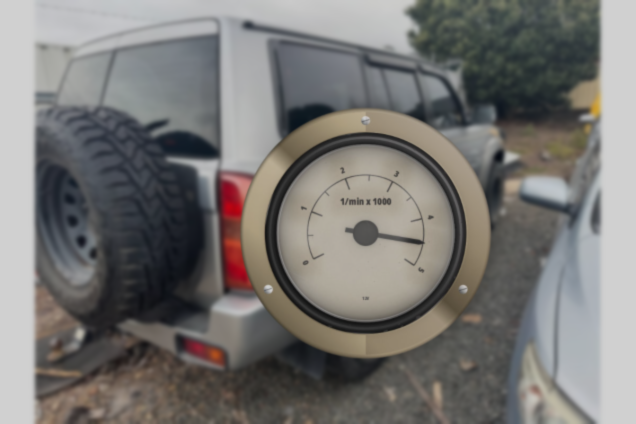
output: **4500** rpm
